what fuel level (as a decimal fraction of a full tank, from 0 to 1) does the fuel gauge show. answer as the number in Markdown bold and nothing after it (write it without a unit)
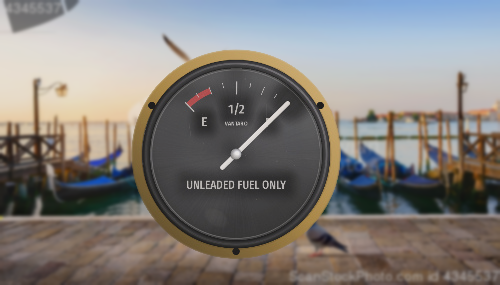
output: **1**
